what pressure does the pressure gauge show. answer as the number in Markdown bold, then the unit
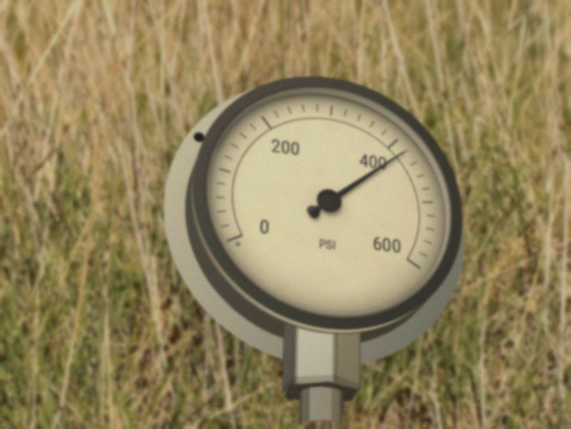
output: **420** psi
